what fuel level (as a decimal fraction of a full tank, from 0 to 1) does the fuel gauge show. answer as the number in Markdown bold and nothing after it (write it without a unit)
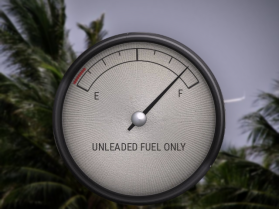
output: **0.875**
